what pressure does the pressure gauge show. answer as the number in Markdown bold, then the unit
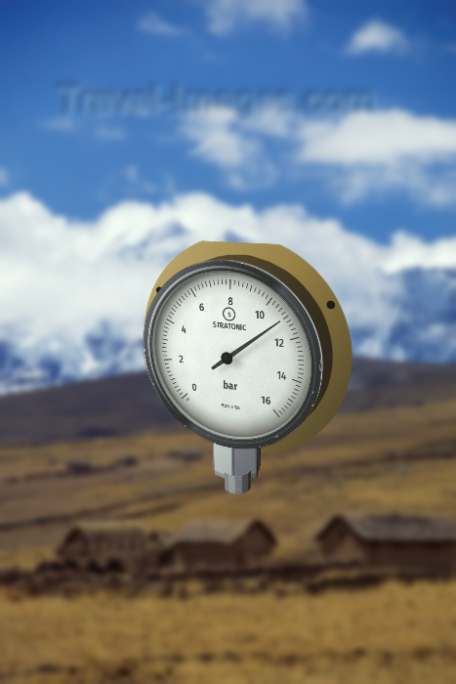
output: **11** bar
